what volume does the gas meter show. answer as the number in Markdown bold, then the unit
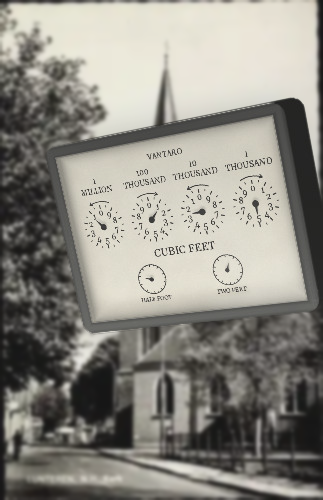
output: **112500** ft³
